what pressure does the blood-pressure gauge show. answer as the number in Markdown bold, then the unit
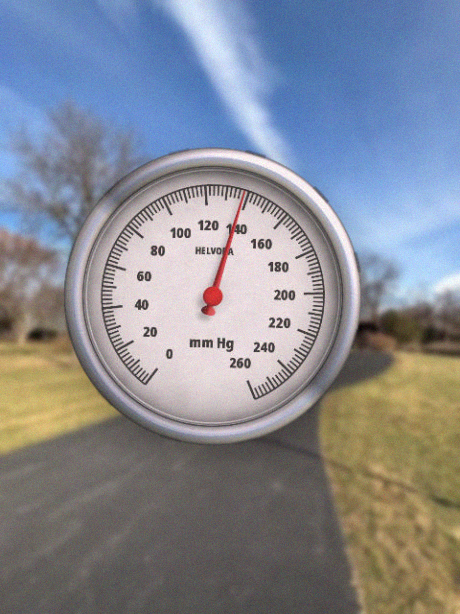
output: **138** mmHg
